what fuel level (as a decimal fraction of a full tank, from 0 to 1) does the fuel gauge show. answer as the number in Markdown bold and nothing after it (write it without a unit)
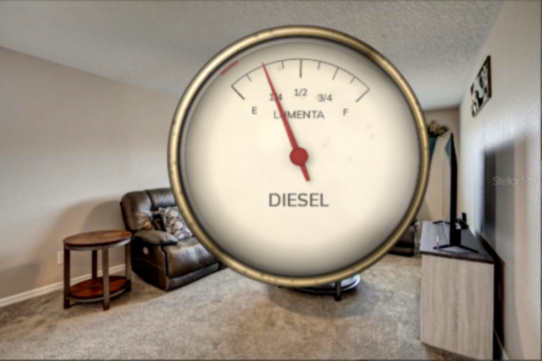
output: **0.25**
